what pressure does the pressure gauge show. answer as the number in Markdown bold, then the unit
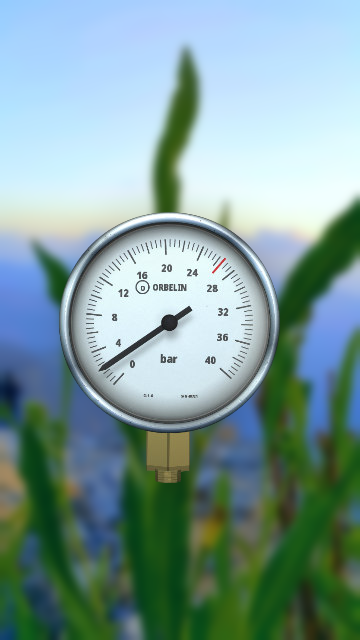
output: **2** bar
